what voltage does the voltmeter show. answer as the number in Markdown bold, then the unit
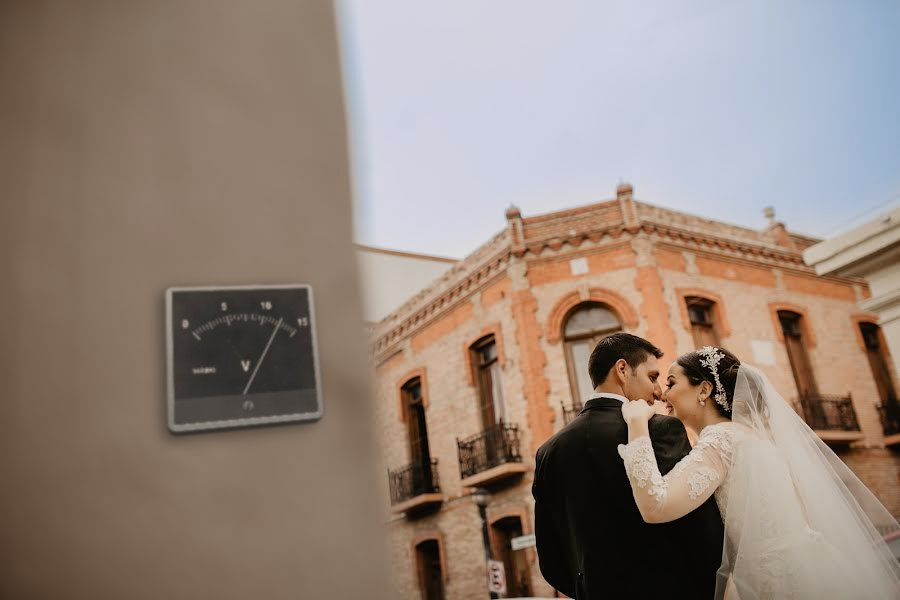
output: **12.5** V
